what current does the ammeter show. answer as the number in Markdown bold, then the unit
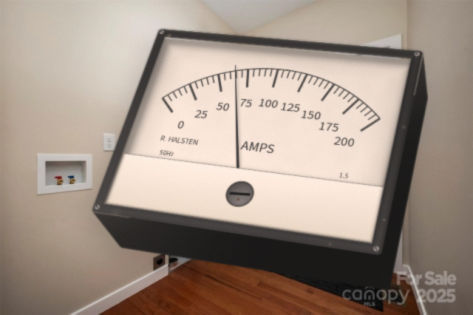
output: **65** A
